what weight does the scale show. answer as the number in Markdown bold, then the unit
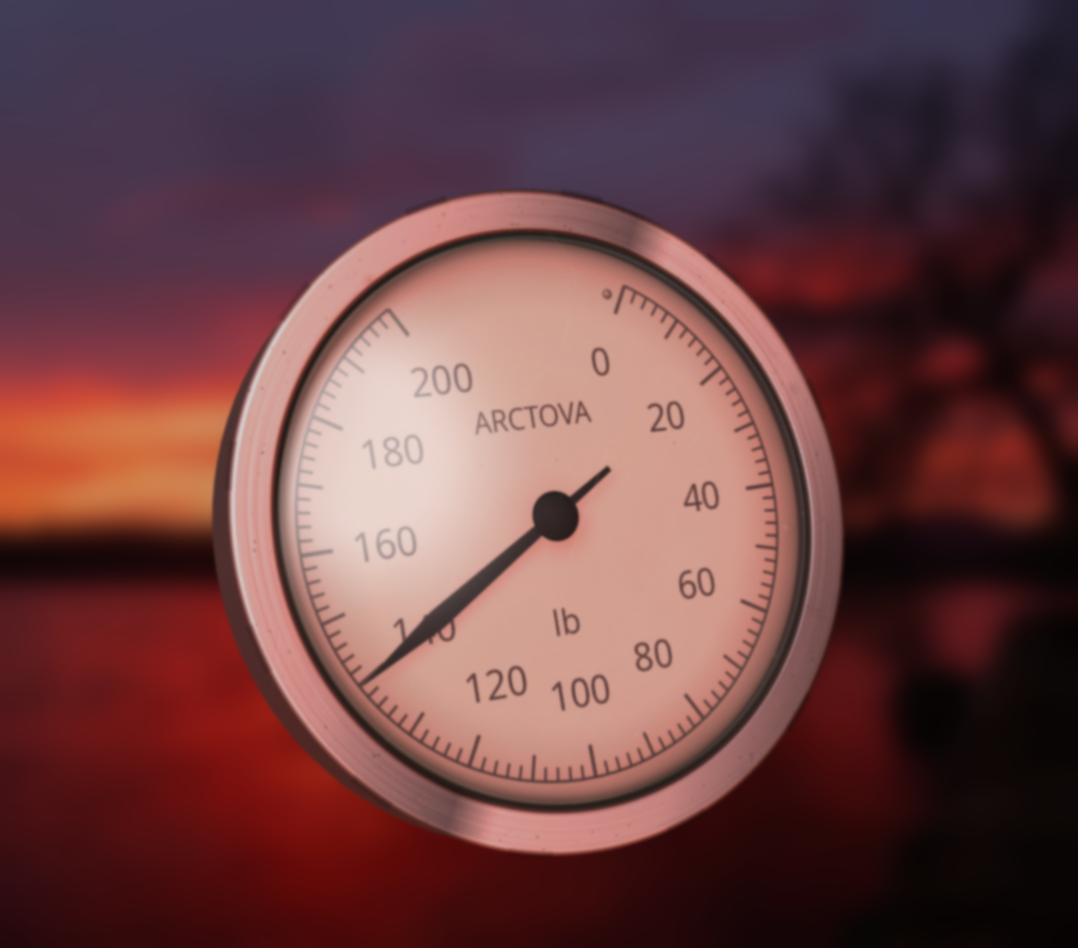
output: **140** lb
